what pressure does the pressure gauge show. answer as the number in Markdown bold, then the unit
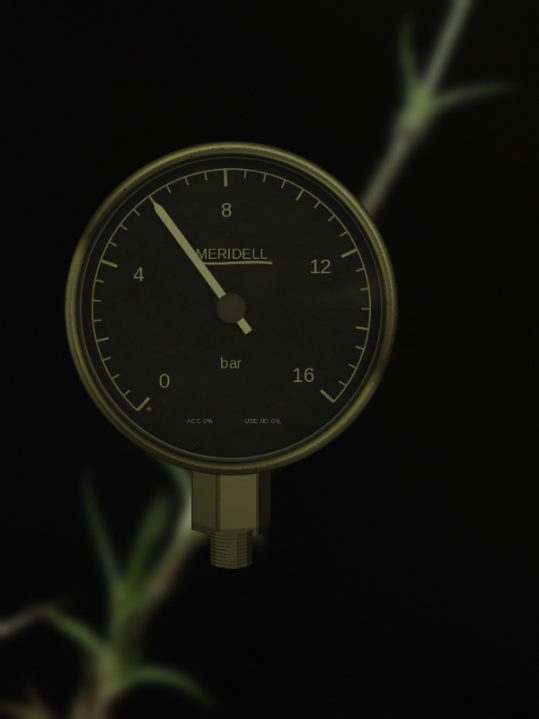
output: **6** bar
